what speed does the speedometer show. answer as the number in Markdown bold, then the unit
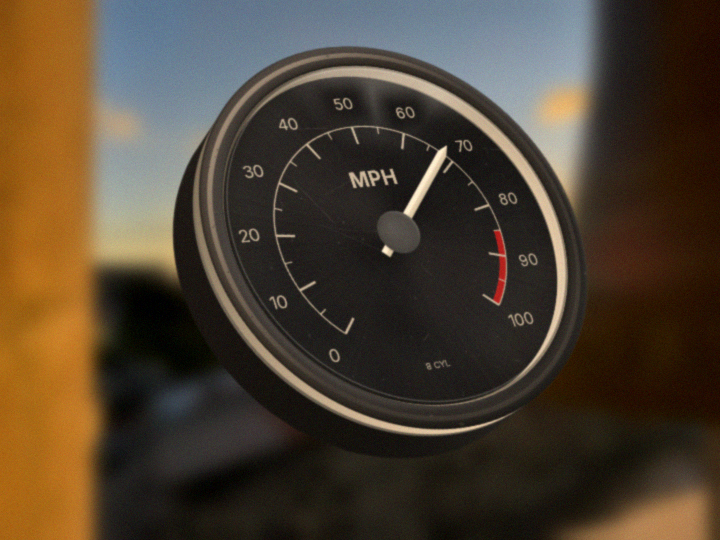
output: **67.5** mph
